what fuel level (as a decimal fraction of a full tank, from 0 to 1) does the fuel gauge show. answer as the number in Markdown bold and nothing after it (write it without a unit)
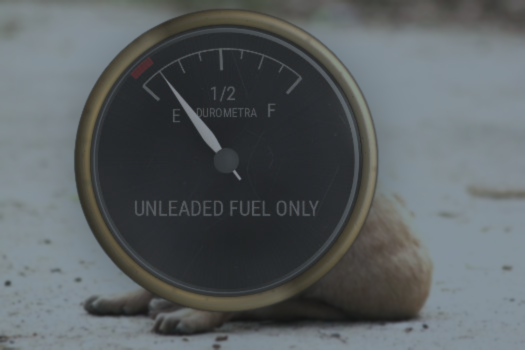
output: **0.125**
